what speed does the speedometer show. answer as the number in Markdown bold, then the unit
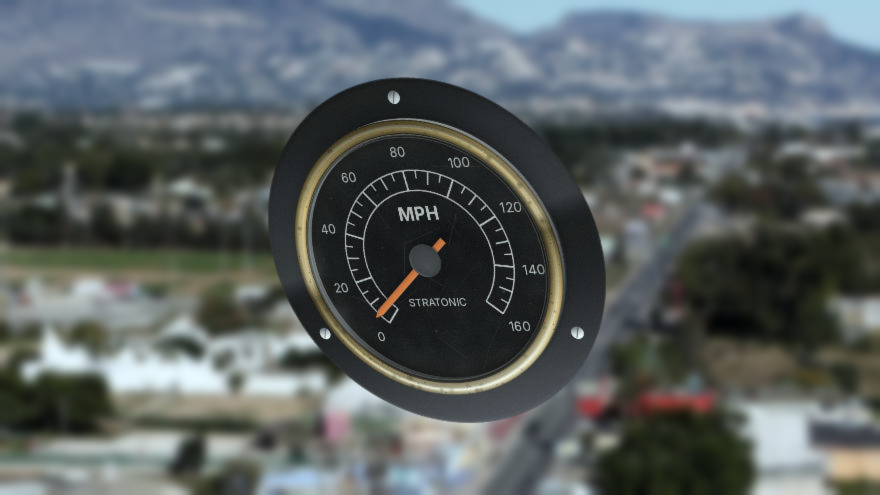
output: **5** mph
